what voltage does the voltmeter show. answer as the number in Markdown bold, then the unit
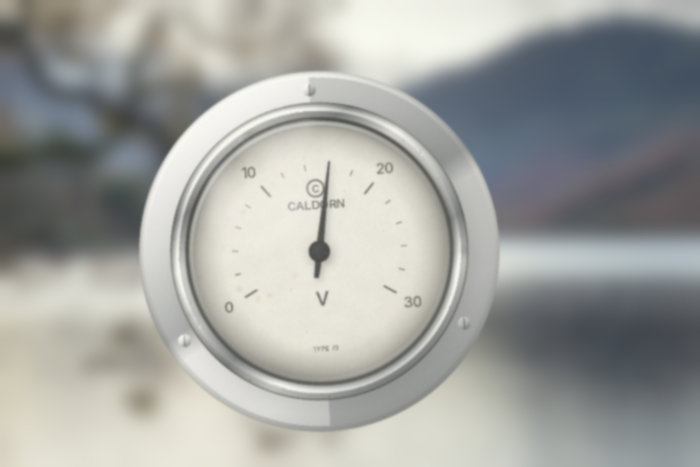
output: **16** V
